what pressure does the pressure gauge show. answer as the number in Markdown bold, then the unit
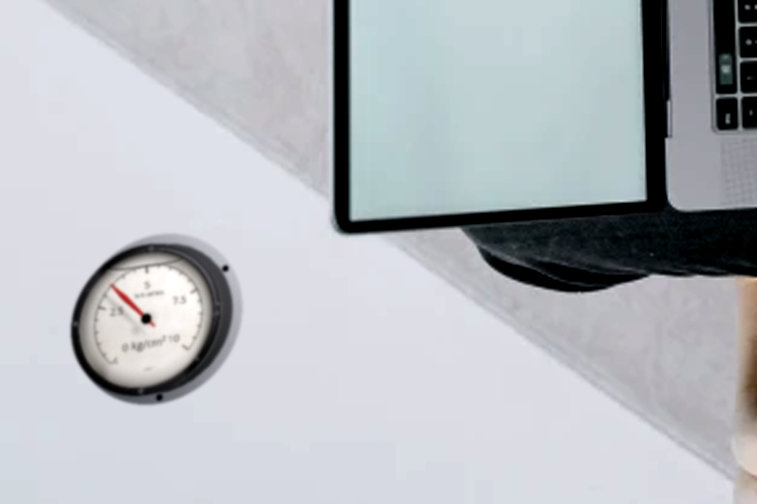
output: **3.5** kg/cm²
